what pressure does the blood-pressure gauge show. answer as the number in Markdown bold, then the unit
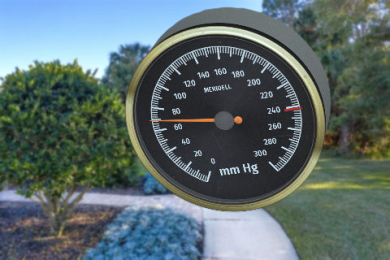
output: **70** mmHg
